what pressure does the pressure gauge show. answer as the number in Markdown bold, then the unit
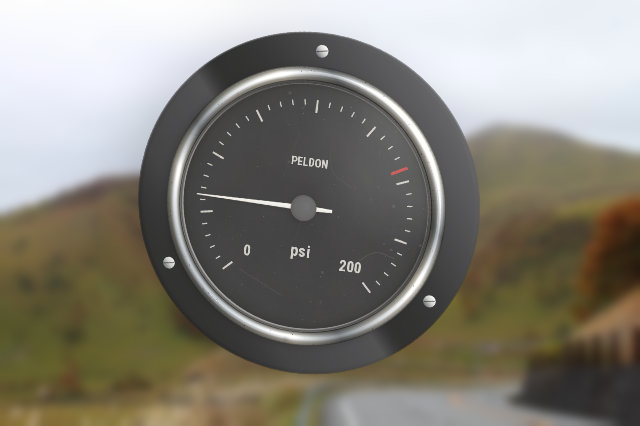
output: **32.5** psi
